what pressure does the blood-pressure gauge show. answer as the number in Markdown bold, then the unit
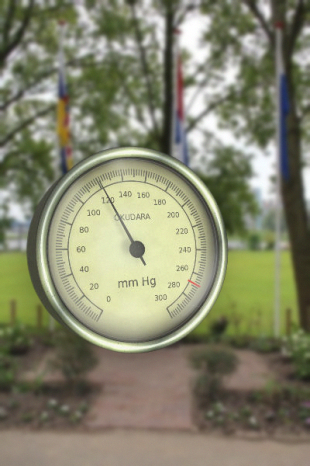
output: **120** mmHg
